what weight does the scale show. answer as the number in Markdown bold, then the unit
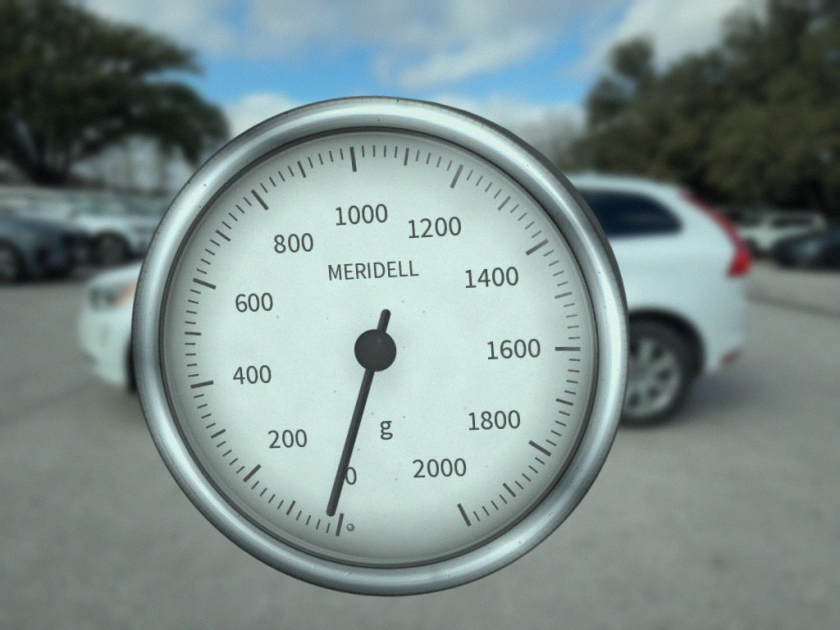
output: **20** g
